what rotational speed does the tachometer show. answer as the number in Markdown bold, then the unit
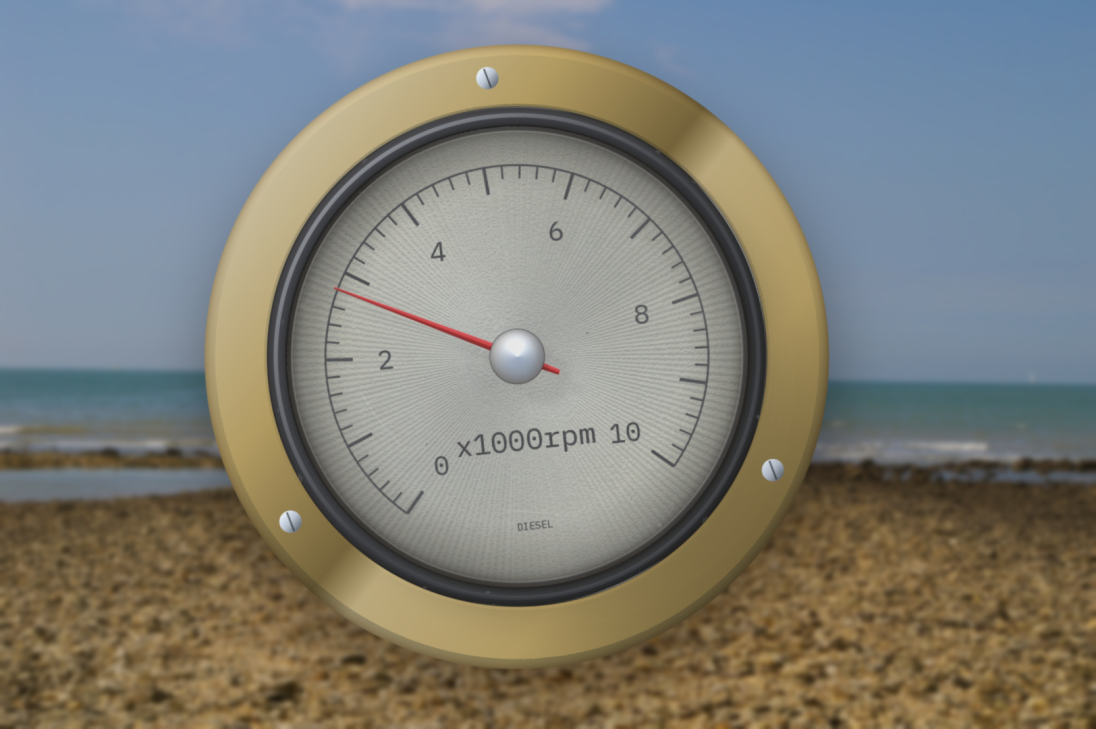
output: **2800** rpm
